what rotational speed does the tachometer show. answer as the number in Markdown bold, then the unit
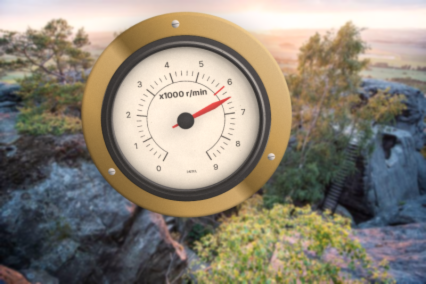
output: **6400** rpm
